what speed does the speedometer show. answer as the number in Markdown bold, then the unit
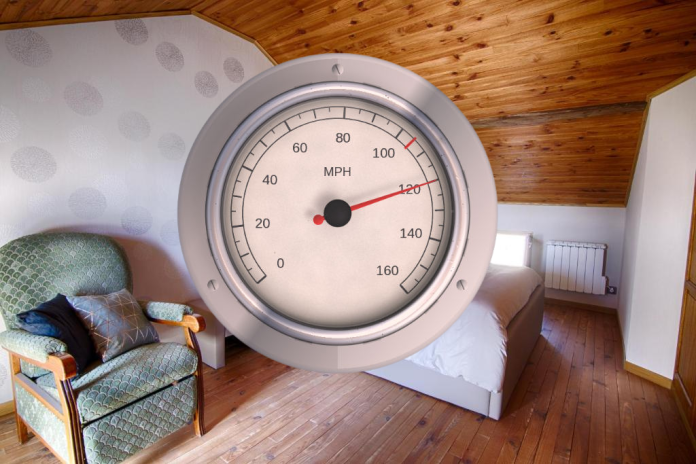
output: **120** mph
